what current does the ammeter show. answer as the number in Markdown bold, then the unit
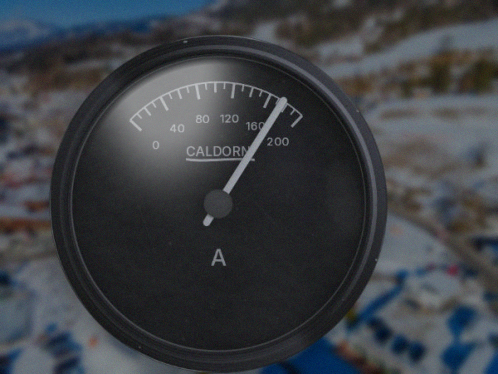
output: **175** A
